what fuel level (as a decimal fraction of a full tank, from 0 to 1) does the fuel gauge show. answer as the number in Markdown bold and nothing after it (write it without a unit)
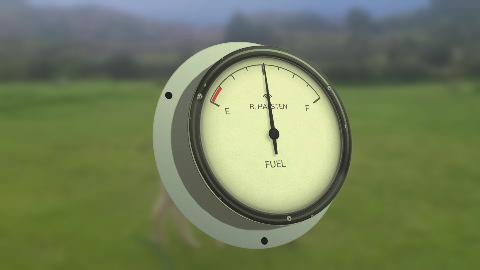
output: **0.5**
